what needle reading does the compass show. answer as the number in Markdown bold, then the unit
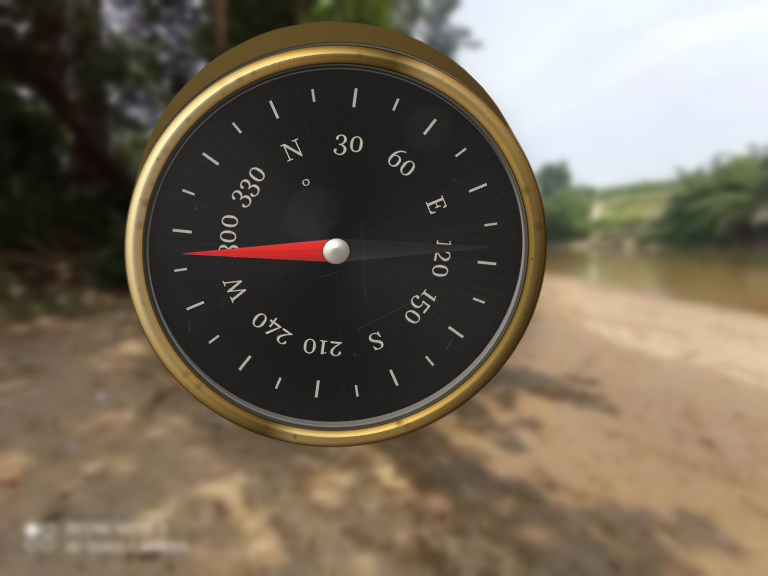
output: **292.5** °
